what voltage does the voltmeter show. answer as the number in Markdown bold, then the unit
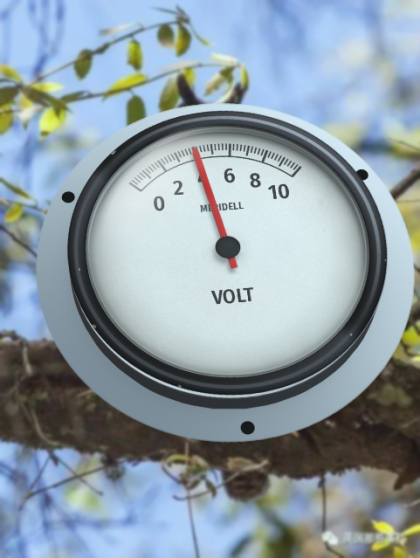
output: **4** V
